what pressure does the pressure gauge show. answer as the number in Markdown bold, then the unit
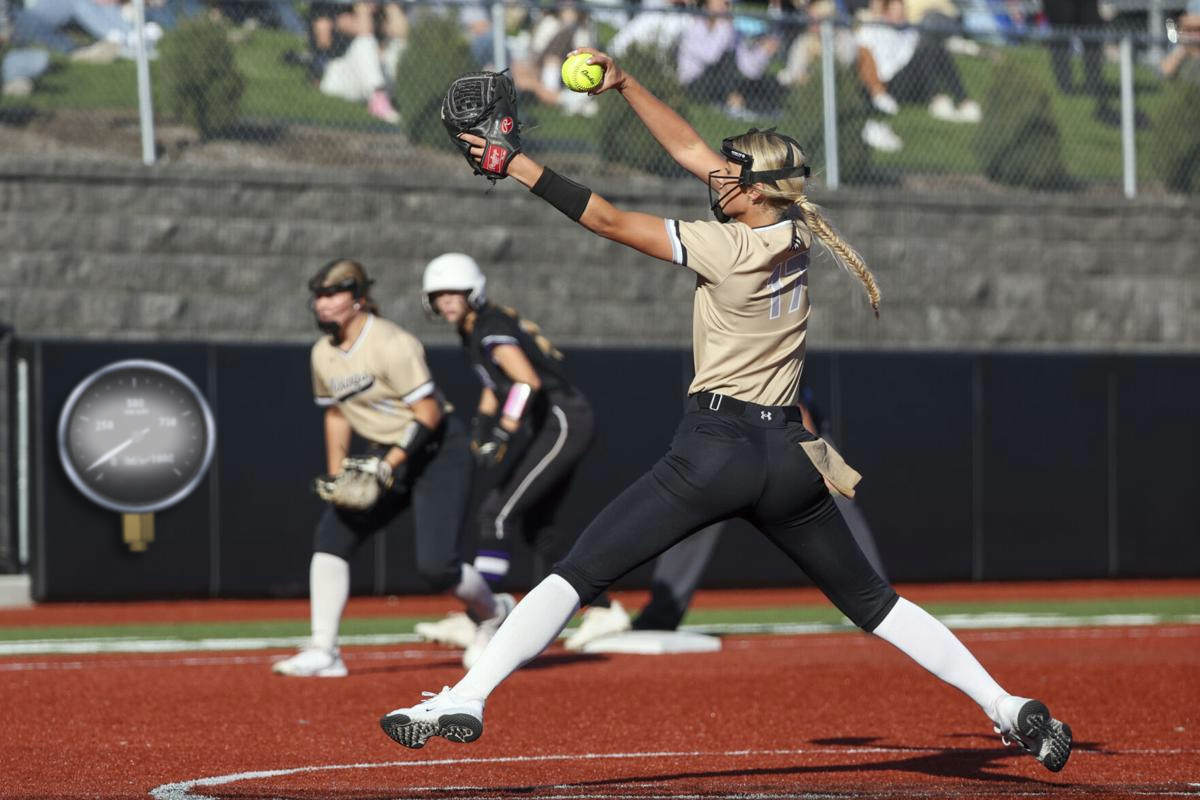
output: **50** psi
